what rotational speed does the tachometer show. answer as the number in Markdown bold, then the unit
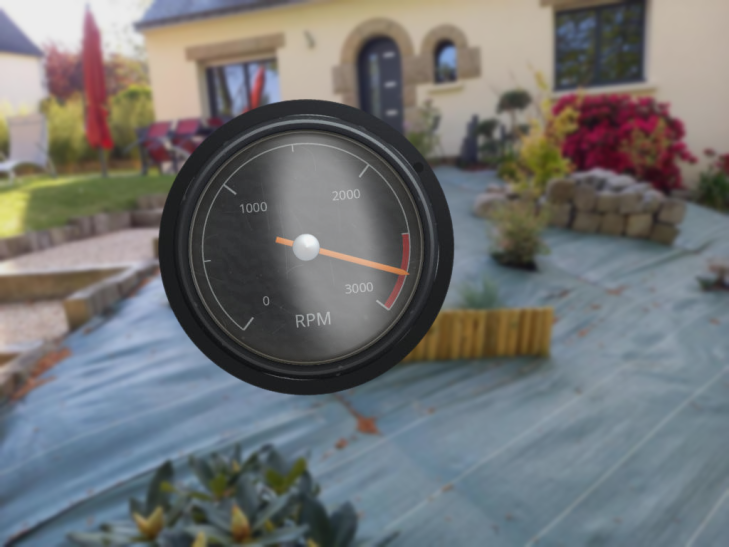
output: **2750** rpm
